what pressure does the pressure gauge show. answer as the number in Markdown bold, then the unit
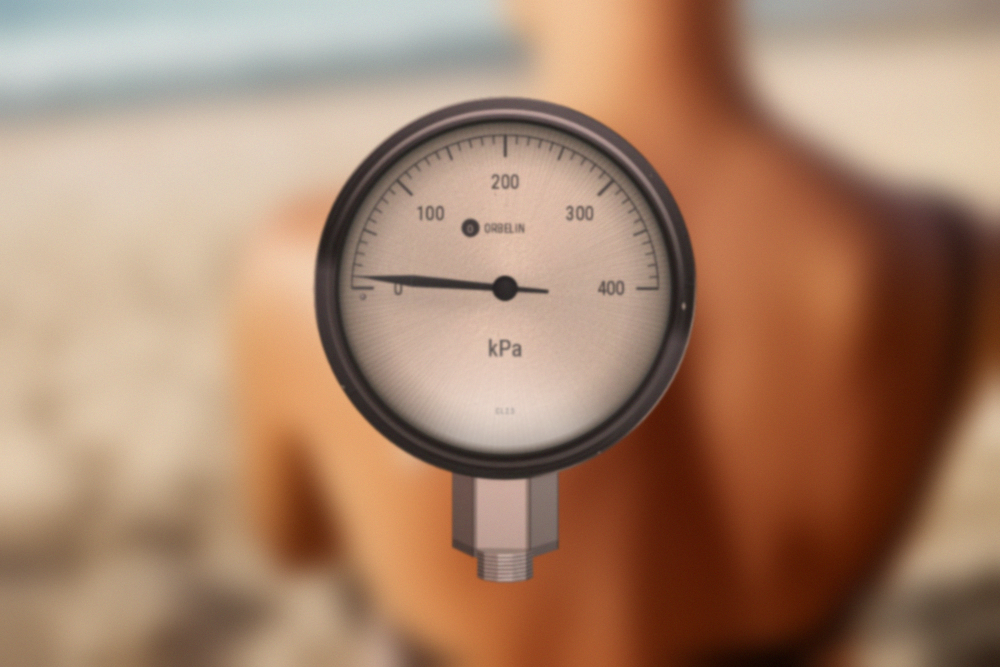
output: **10** kPa
